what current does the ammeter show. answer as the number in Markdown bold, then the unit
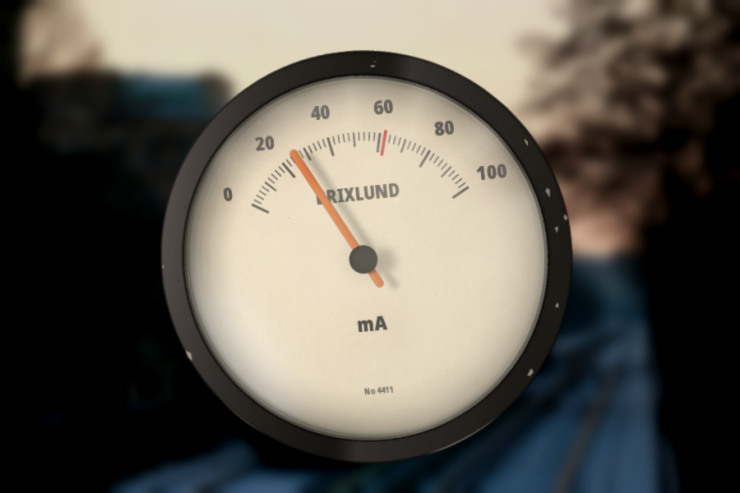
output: **26** mA
